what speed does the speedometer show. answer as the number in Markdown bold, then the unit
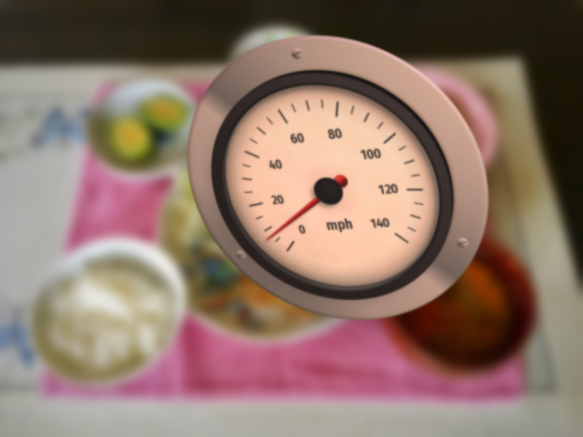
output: **7.5** mph
